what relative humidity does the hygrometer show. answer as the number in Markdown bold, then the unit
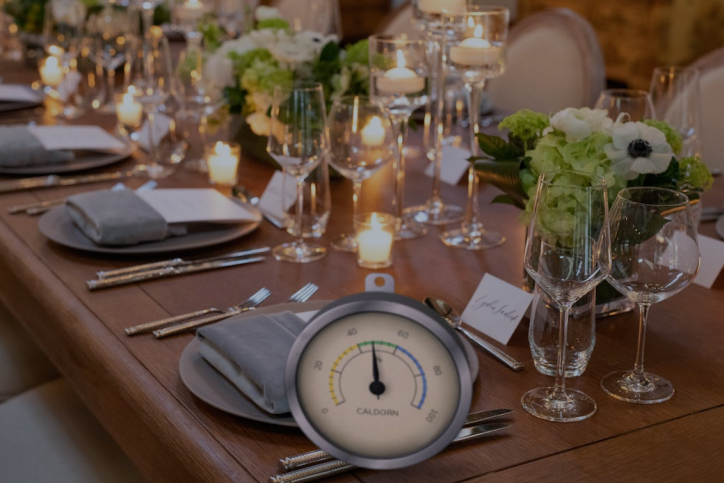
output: **48** %
